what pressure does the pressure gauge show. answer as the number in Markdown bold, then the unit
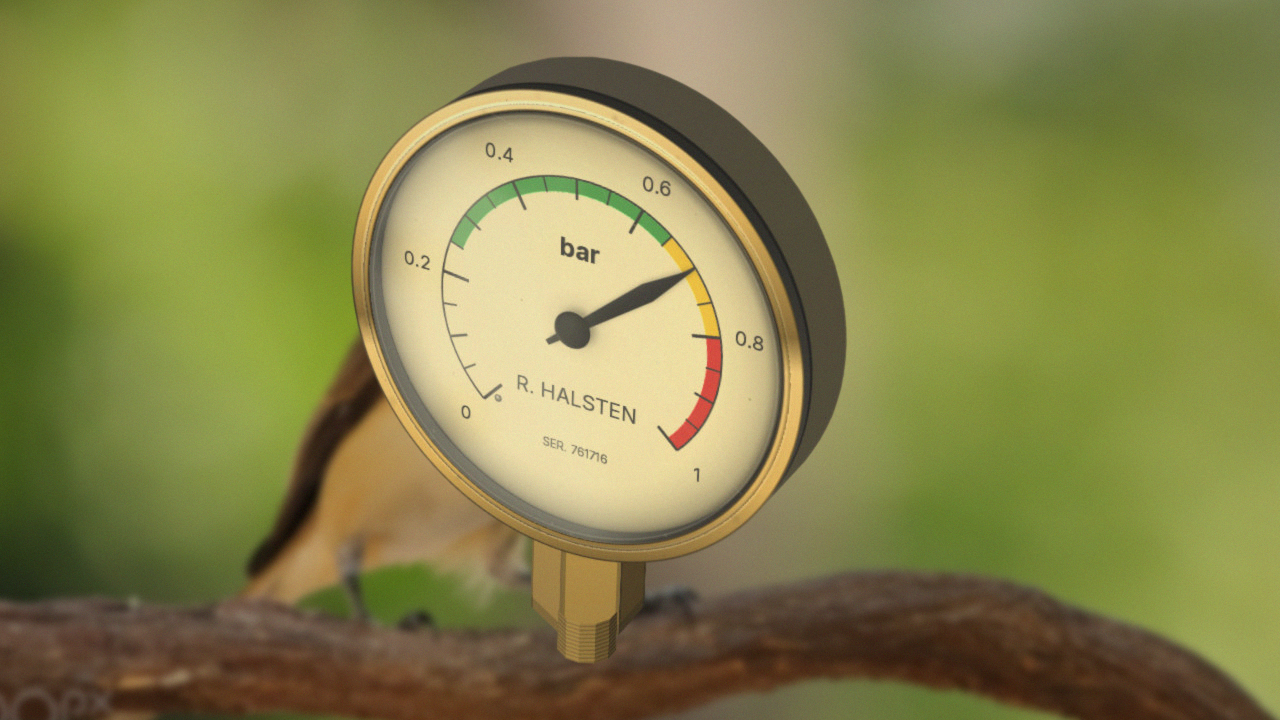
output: **0.7** bar
